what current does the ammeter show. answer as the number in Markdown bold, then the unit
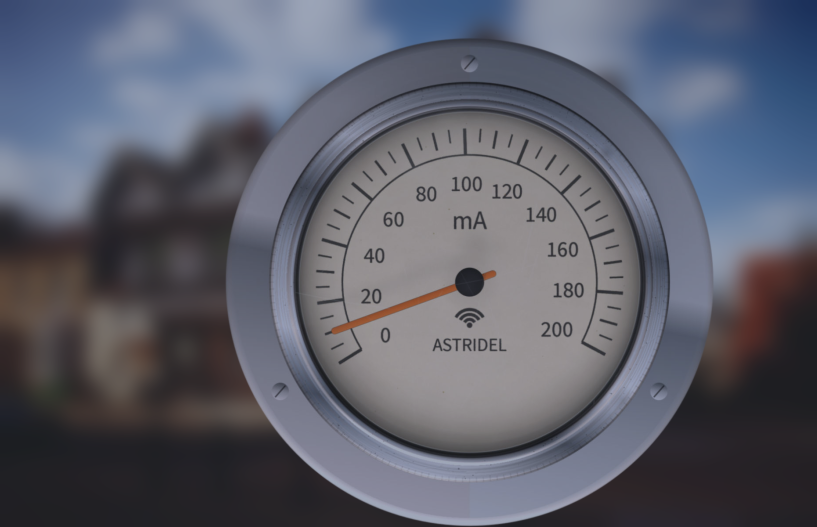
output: **10** mA
